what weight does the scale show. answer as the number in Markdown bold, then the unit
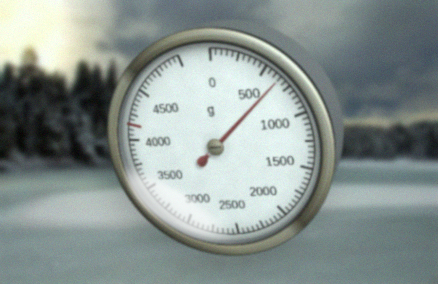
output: **650** g
